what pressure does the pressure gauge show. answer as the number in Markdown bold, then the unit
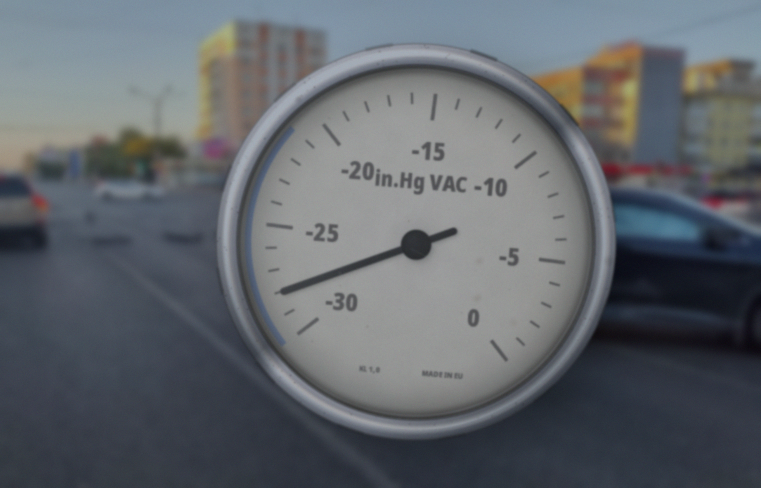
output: **-28** inHg
